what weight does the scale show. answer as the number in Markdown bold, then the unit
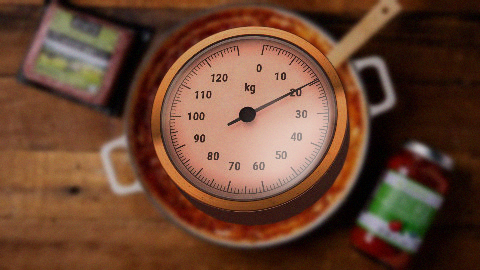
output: **20** kg
